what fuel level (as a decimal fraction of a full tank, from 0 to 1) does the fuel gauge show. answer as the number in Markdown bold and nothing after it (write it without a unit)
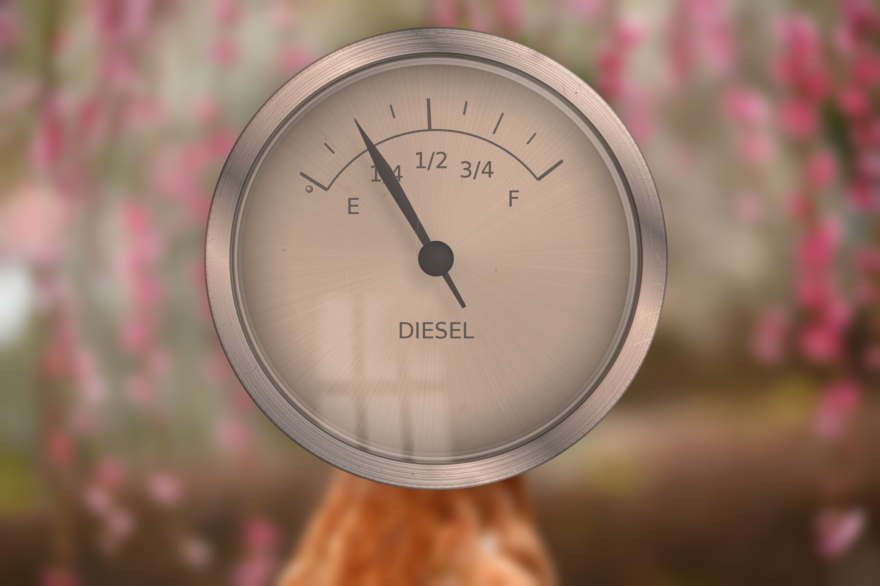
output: **0.25**
